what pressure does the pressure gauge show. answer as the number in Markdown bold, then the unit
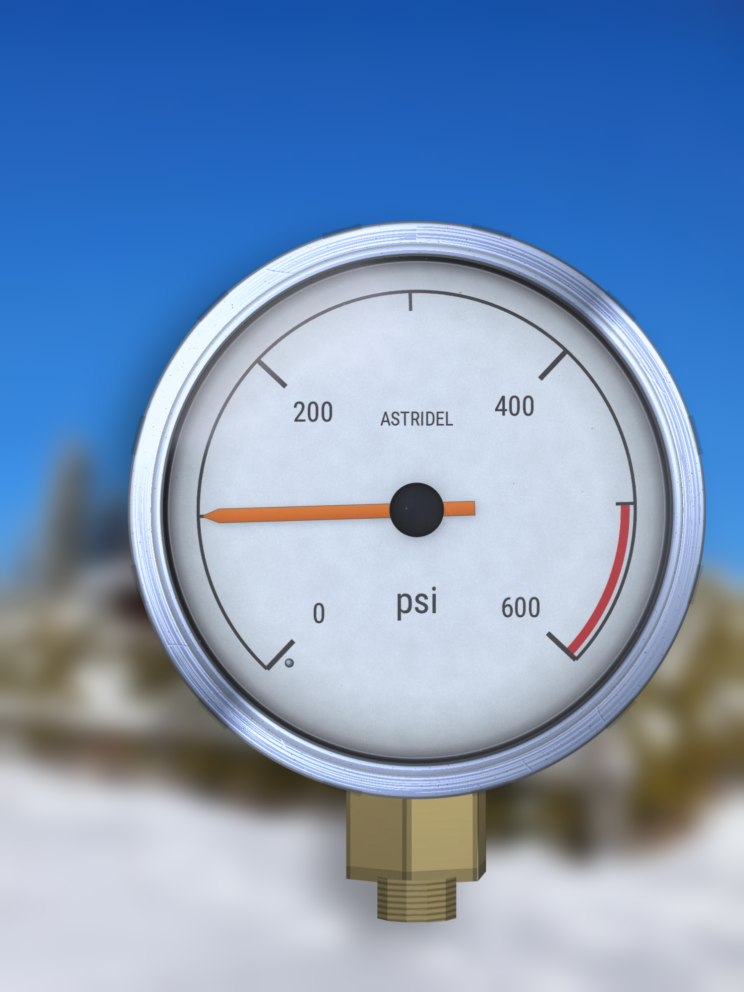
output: **100** psi
